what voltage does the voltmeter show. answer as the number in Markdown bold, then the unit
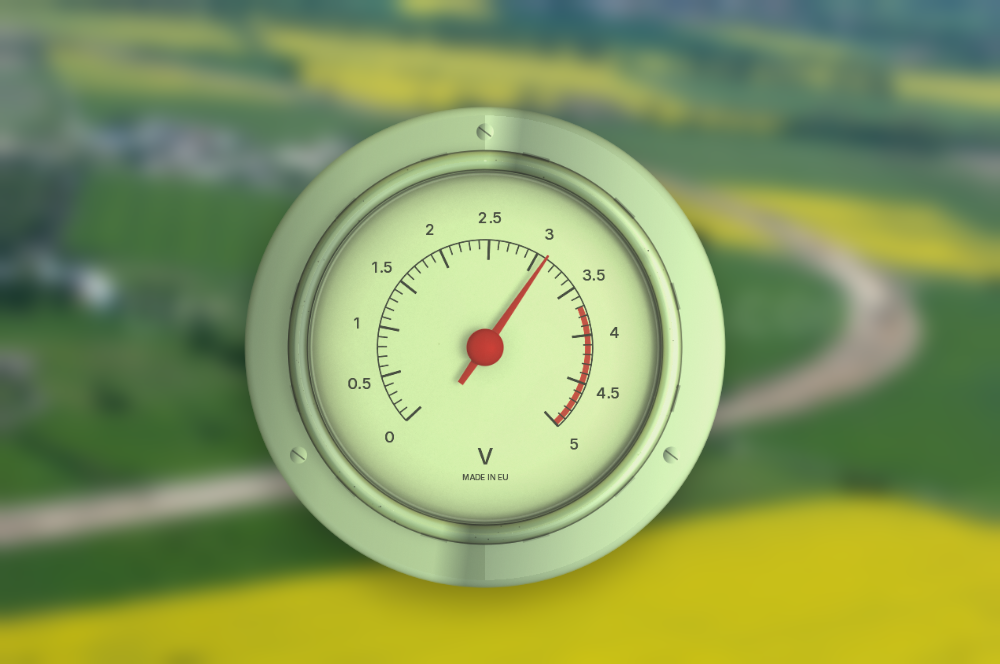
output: **3.1** V
